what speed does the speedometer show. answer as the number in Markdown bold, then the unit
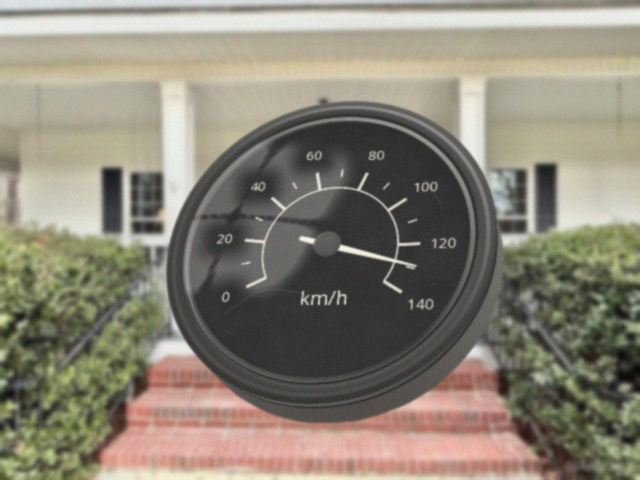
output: **130** km/h
